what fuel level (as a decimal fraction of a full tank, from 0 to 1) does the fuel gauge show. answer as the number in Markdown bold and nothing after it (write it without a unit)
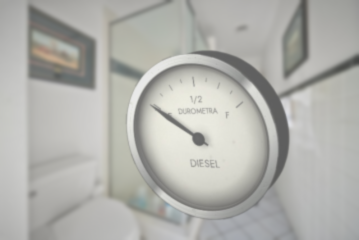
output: **0**
